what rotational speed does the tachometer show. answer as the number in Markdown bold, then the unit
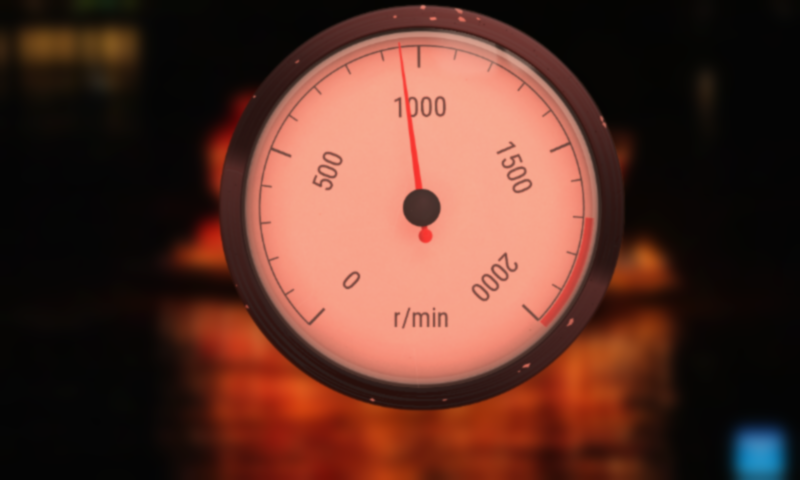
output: **950** rpm
